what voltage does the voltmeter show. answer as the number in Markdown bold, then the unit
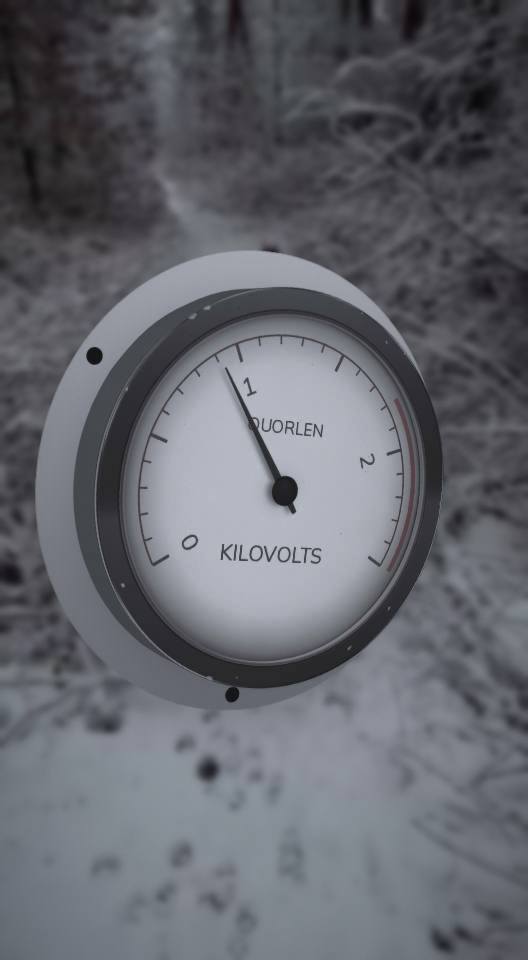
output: **0.9** kV
